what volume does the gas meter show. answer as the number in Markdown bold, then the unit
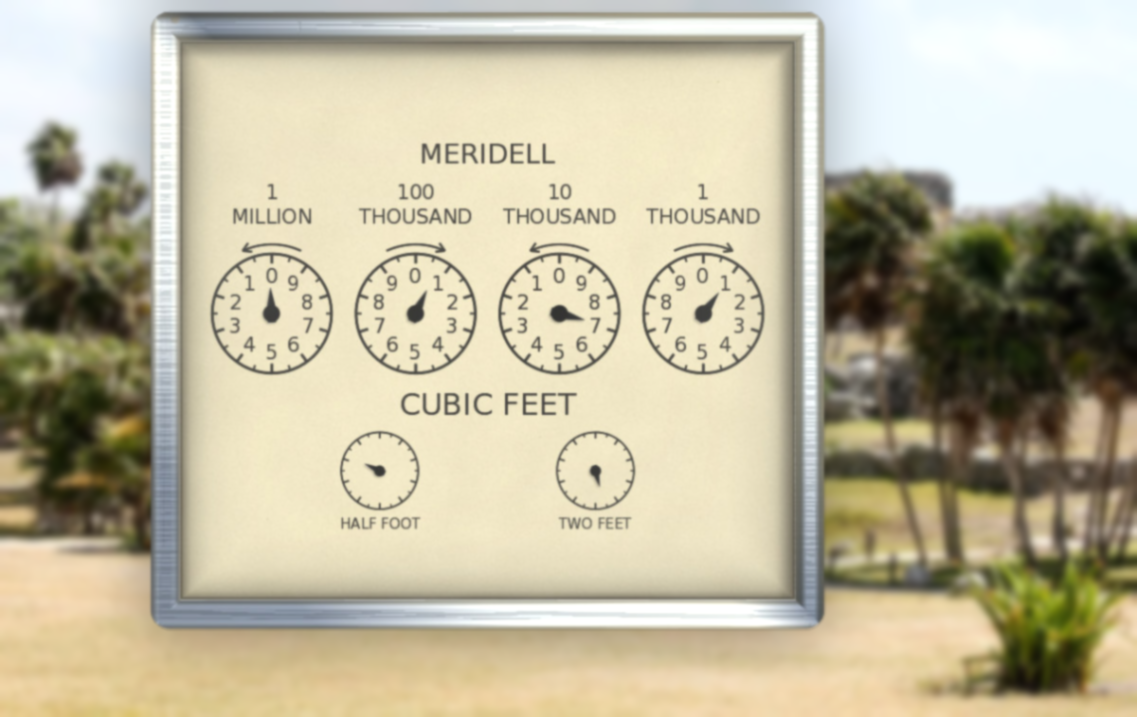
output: **7100** ft³
